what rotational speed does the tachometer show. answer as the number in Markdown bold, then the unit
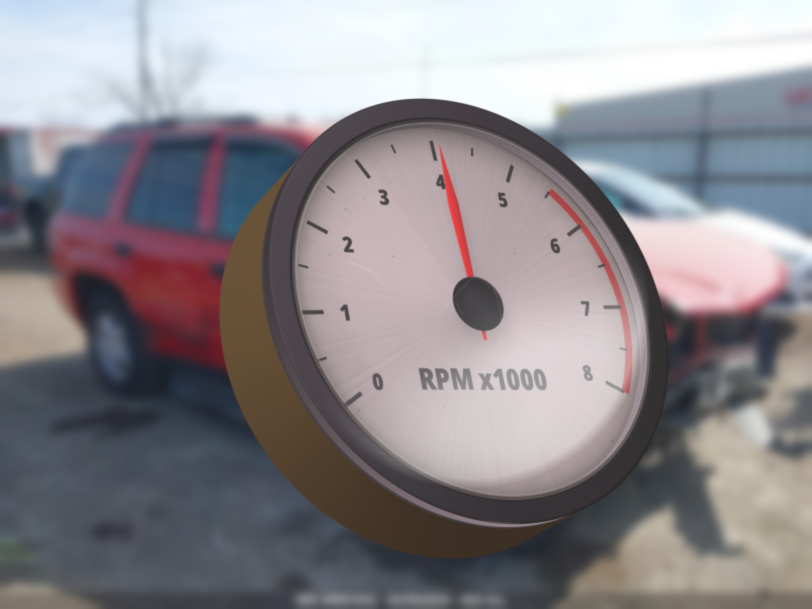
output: **4000** rpm
